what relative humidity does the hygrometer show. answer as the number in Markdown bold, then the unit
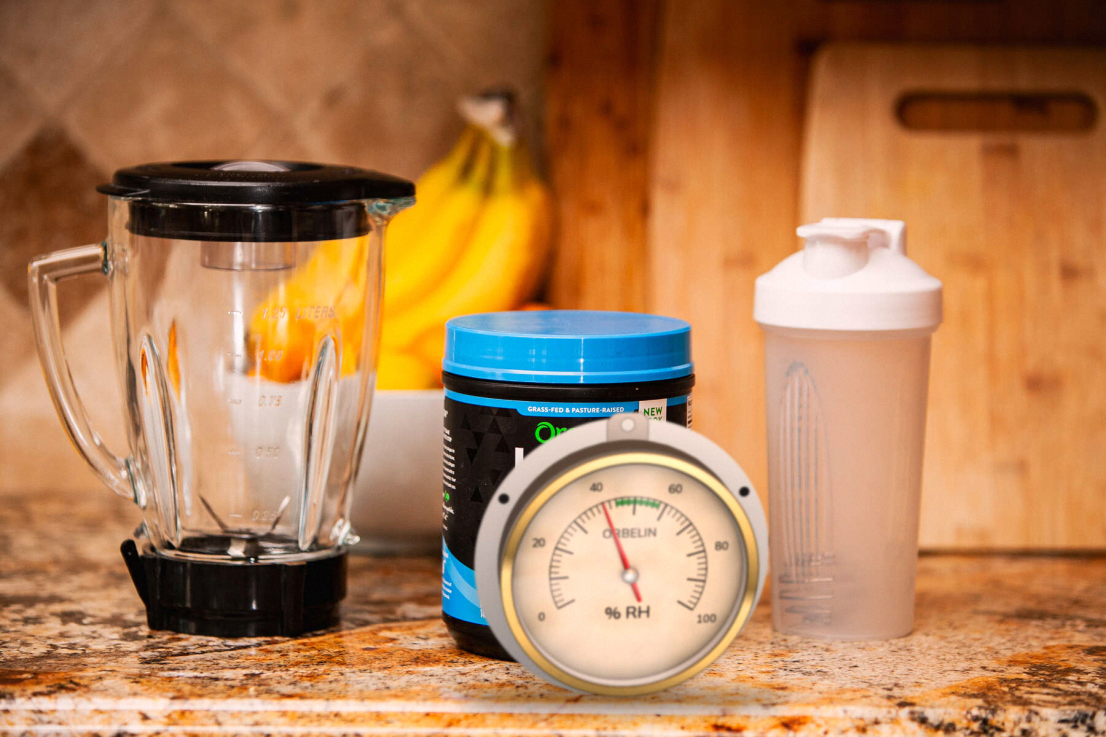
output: **40** %
